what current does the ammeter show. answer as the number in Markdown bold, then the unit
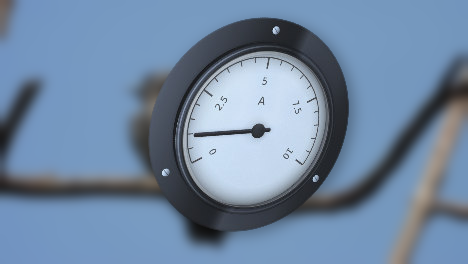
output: **1** A
